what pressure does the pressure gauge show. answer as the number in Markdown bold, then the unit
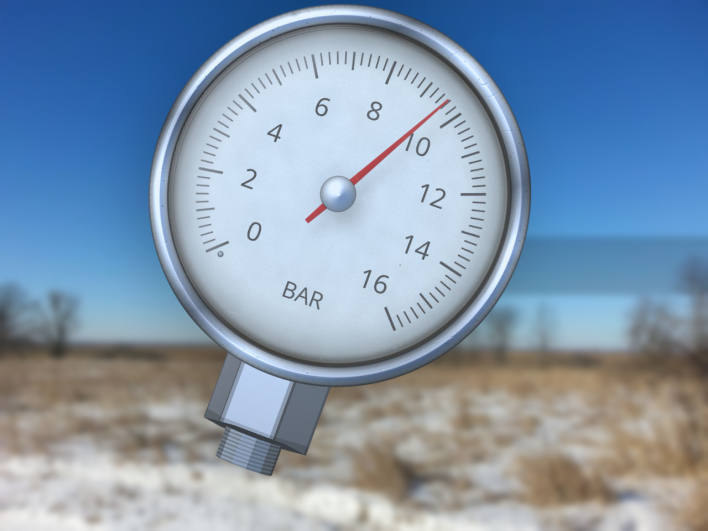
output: **9.6** bar
